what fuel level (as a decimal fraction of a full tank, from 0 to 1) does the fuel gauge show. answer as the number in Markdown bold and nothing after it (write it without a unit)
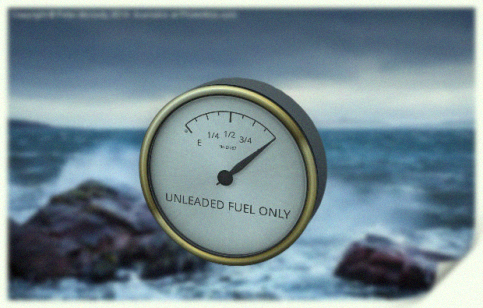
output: **1**
